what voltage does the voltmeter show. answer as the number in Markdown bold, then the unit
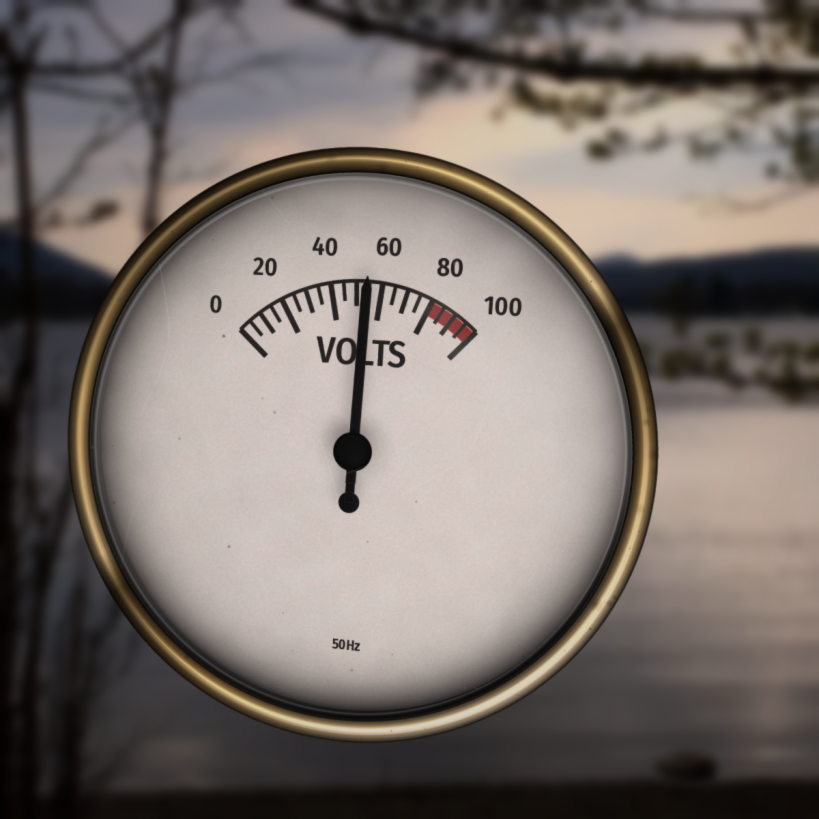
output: **55** V
